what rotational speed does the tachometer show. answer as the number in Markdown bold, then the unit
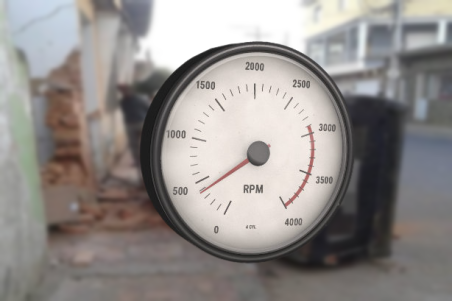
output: **400** rpm
